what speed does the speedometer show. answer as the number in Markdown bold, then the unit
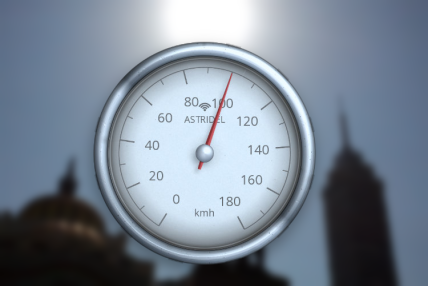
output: **100** km/h
